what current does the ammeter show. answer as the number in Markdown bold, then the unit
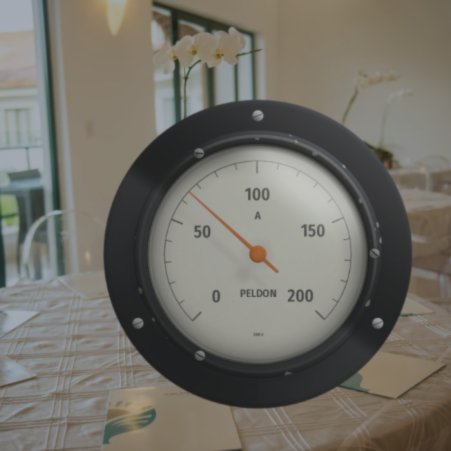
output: **65** A
